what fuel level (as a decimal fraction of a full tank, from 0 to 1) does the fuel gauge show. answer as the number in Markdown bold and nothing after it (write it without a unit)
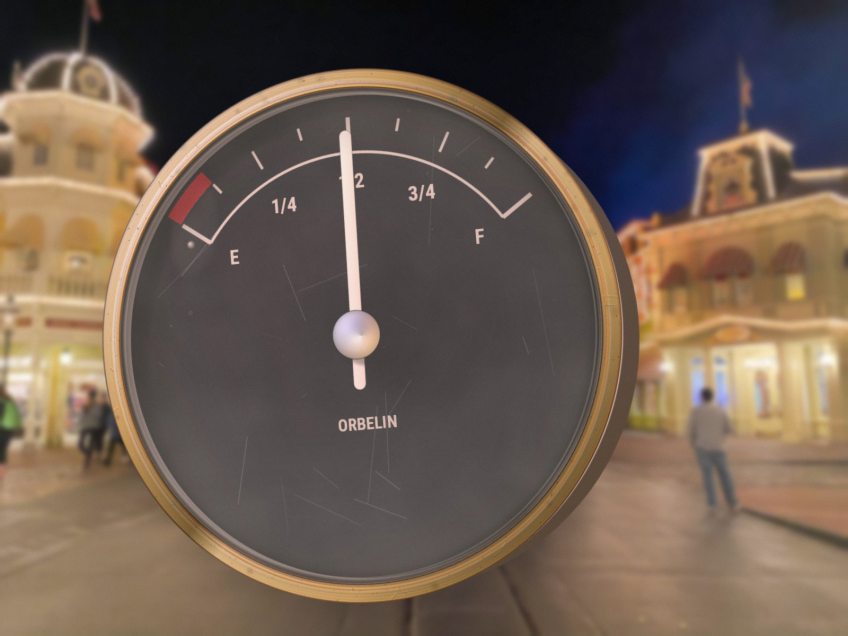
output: **0.5**
